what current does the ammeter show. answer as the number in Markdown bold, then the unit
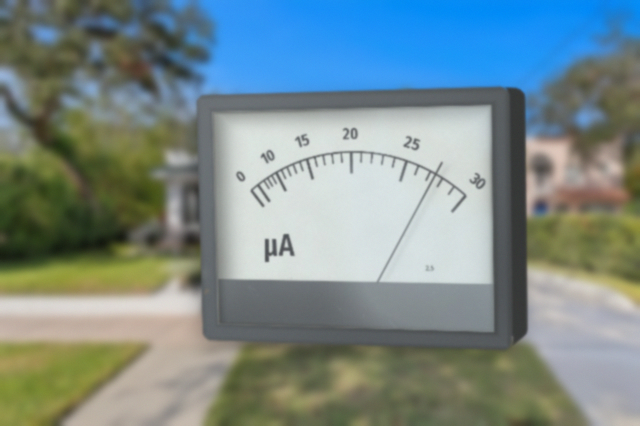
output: **27.5** µA
